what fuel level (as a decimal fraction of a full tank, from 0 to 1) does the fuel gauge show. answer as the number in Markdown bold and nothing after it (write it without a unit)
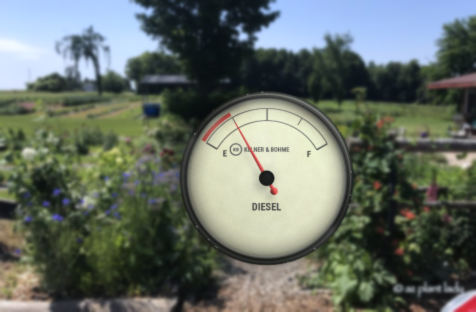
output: **0.25**
